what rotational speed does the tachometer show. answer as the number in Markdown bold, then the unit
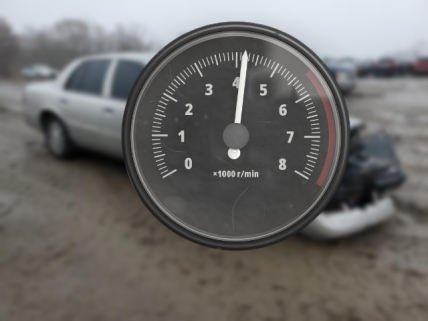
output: **4200** rpm
